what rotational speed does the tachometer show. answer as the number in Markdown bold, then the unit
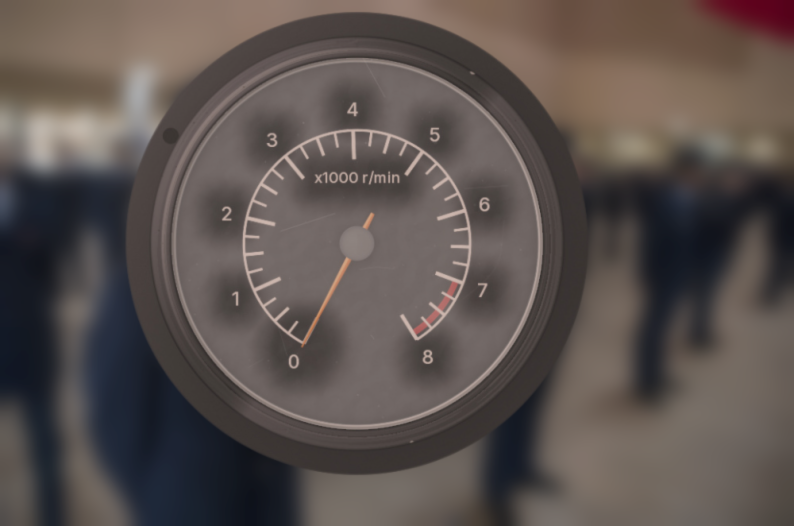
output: **0** rpm
